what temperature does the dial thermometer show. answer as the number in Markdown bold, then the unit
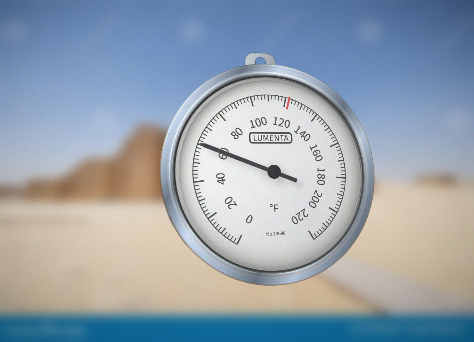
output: **60** °F
